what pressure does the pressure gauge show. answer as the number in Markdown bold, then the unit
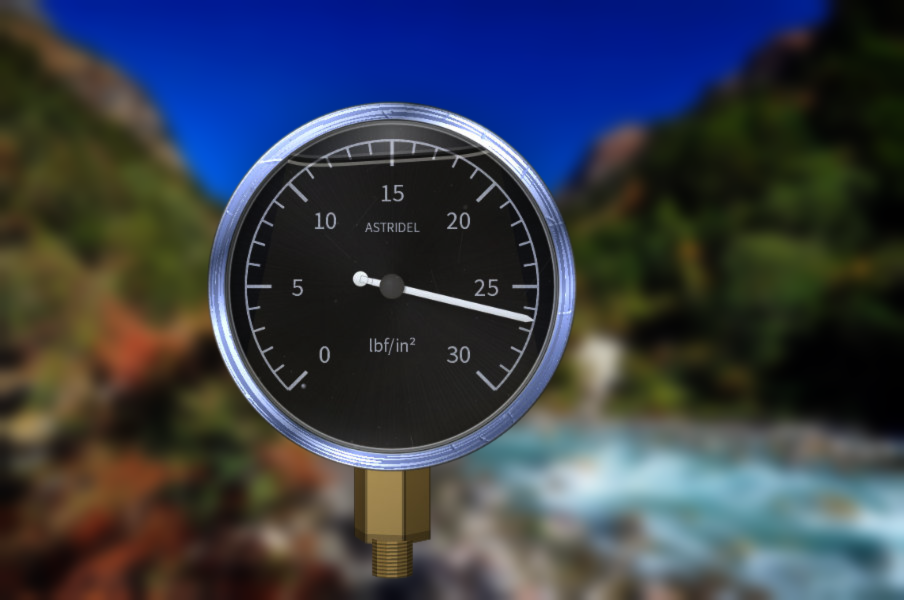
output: **26.5** psi
